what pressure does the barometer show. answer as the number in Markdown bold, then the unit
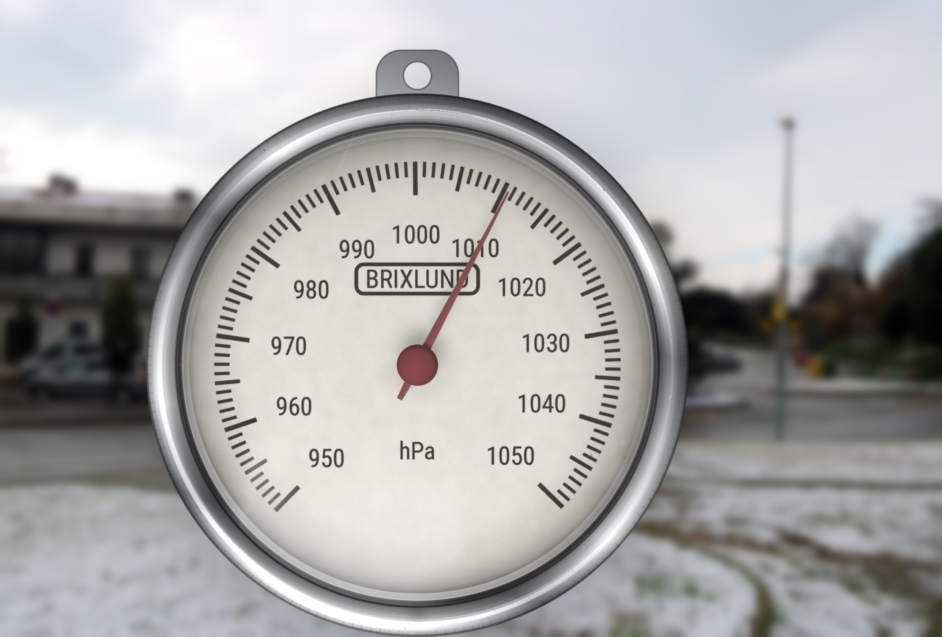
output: **1010.5** hPa
